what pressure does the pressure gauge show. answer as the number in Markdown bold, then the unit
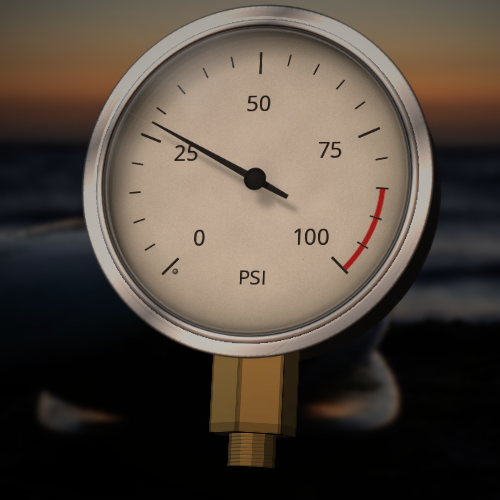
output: **27.5** psi
